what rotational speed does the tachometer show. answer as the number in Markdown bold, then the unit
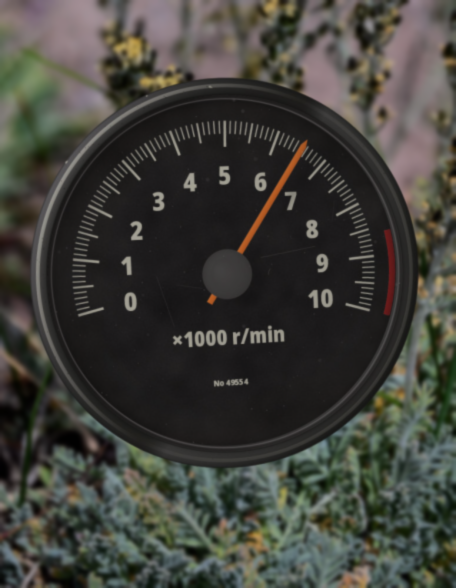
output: **6500** rpm
